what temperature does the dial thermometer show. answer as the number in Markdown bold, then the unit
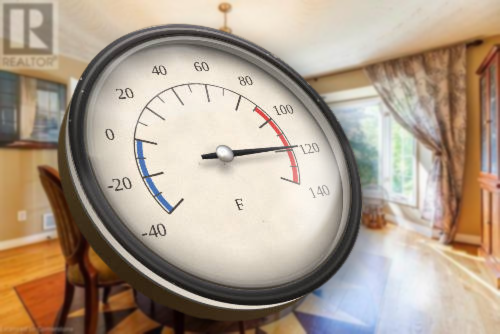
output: **120** °F
